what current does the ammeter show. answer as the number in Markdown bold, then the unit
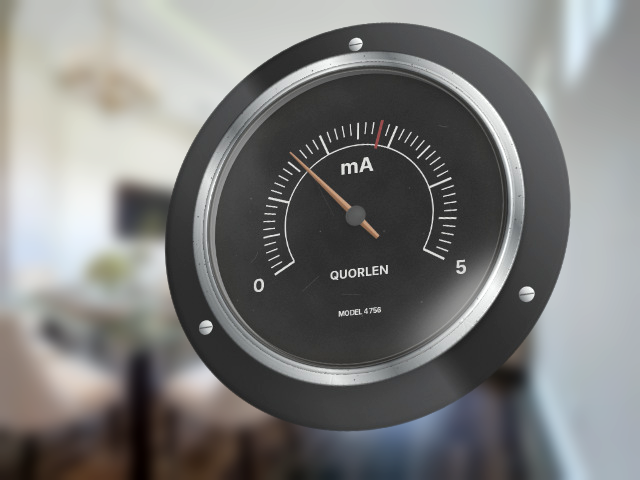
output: **1.6** mA
